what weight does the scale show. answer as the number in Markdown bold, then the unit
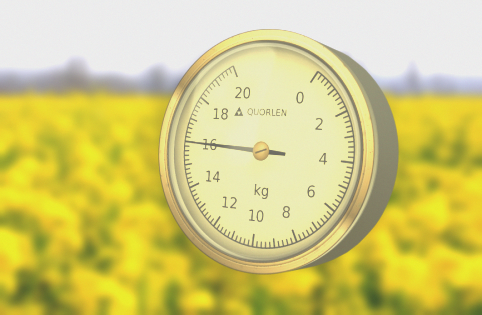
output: **16** kg
